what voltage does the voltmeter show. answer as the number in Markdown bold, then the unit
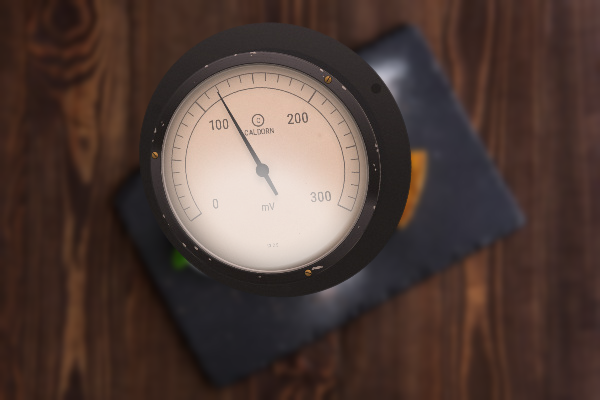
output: **120** mV
